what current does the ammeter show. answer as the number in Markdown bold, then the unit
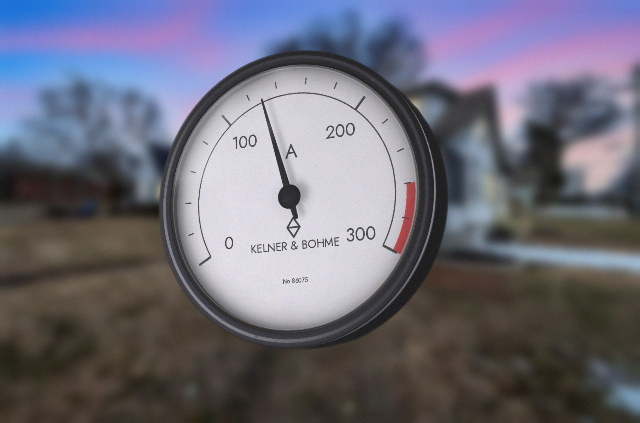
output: **130** A
